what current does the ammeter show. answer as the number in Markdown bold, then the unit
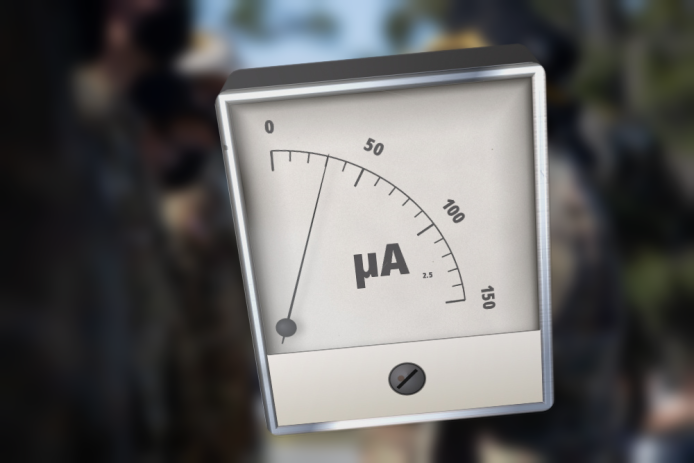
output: **30** µA
